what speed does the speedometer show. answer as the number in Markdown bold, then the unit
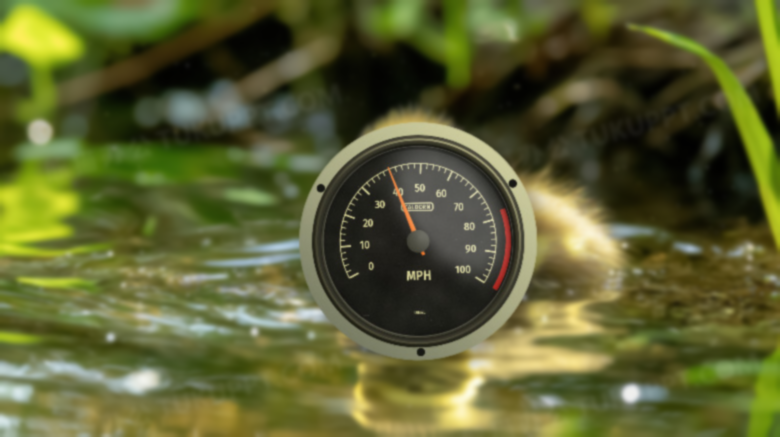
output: **40** mph
